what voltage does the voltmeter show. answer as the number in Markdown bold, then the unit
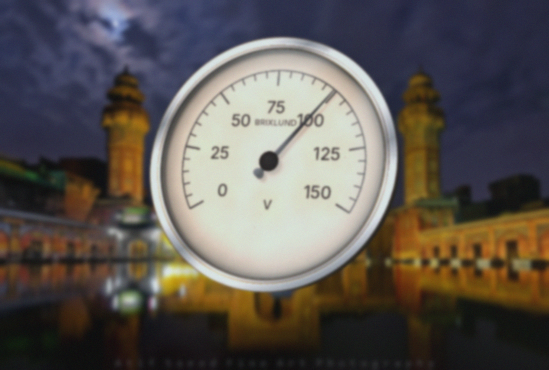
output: **100** V
